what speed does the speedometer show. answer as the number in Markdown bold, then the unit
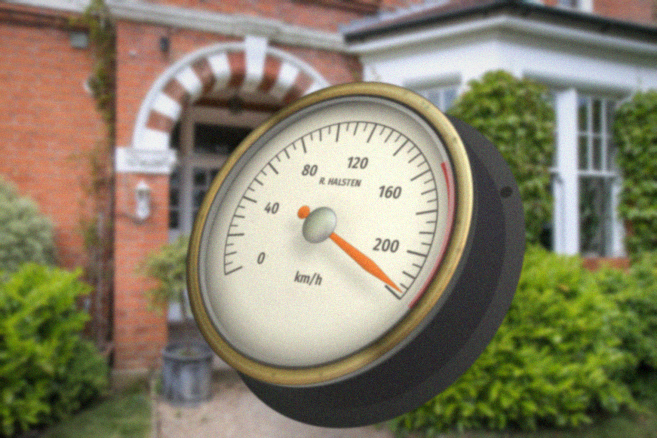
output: **217.5** km/h
